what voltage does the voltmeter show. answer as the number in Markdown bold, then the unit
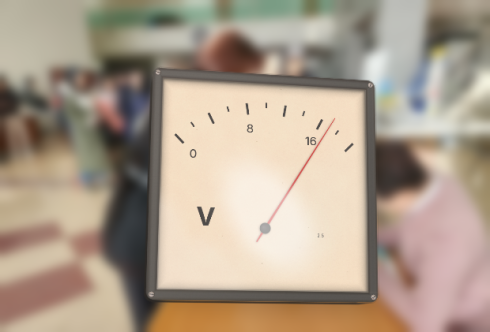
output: **17** V
